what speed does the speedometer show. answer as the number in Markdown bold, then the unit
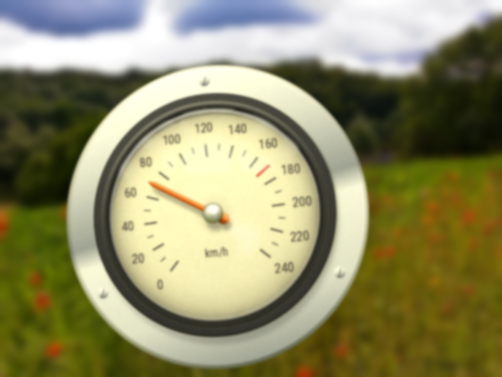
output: **70** km/h
